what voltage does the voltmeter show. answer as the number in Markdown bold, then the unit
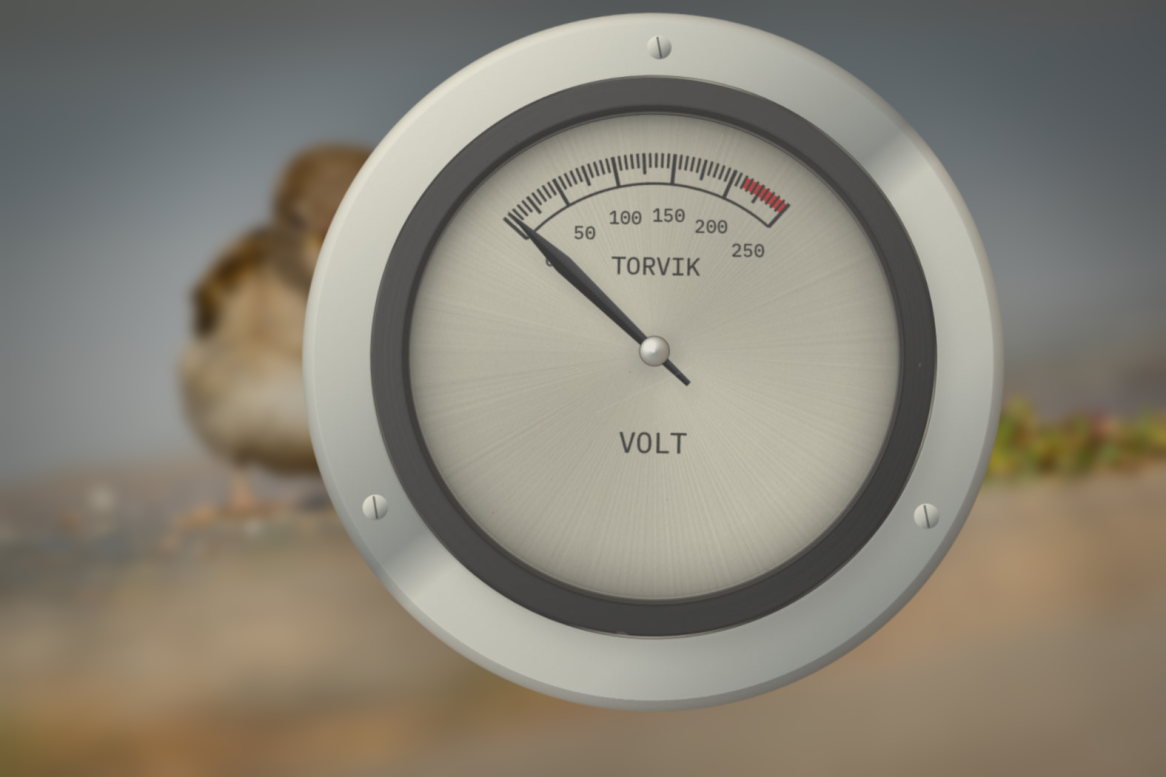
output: **5** V
